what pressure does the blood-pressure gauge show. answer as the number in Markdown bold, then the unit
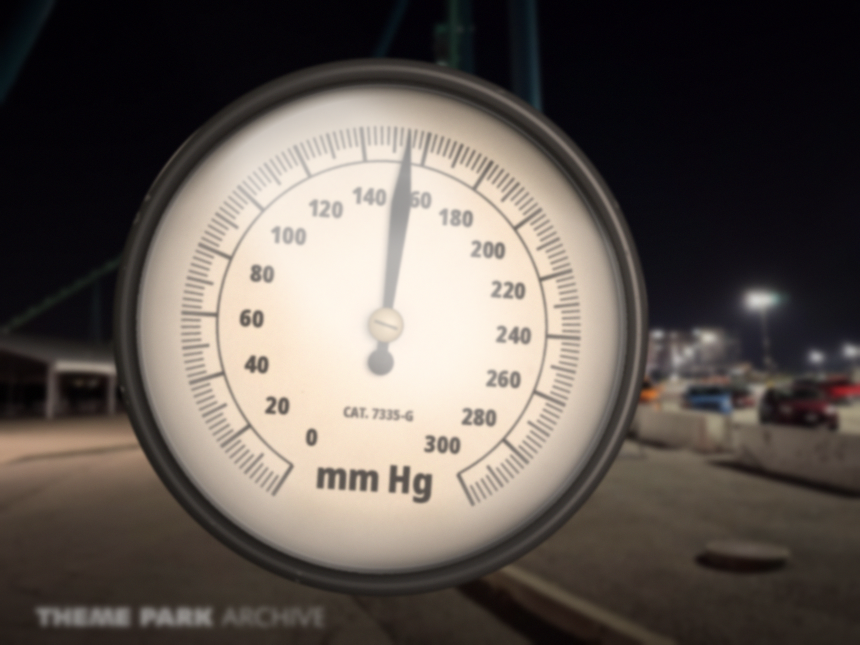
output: **154** mmHg
